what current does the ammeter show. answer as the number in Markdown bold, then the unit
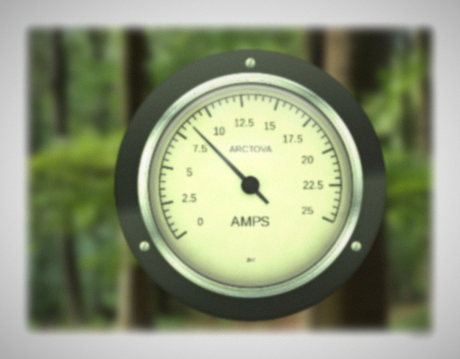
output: **8.5** A
